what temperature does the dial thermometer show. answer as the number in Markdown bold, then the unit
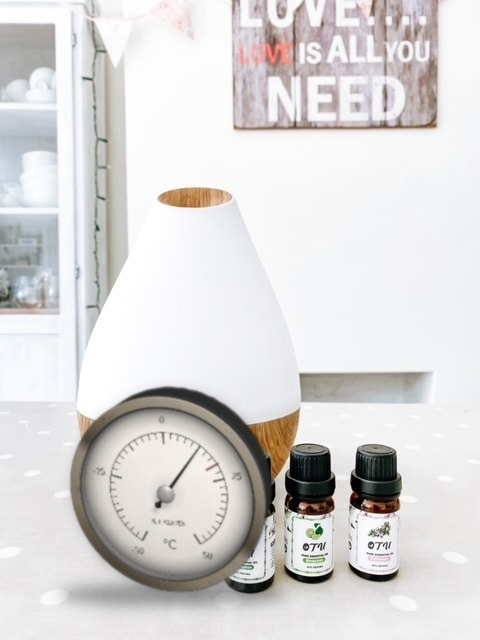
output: **12.5** °C
